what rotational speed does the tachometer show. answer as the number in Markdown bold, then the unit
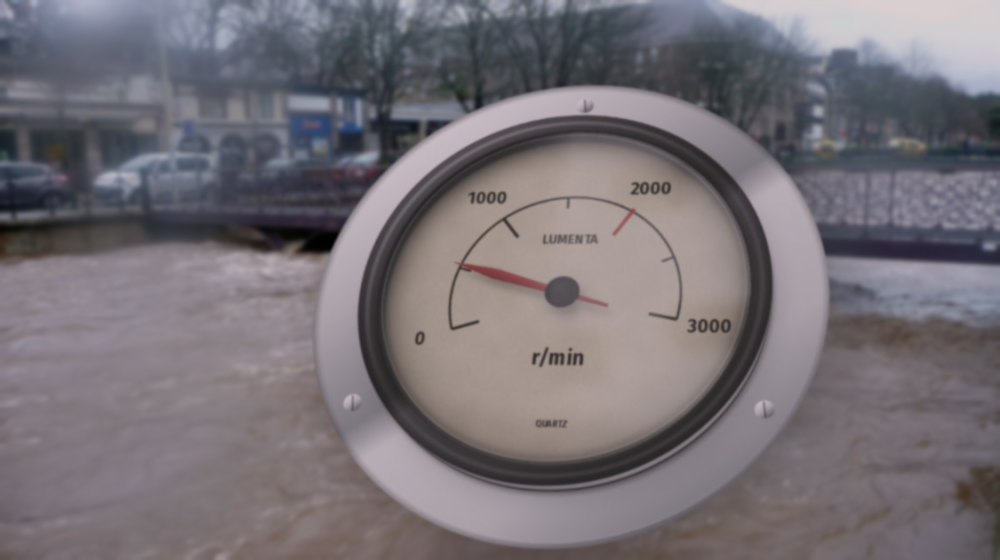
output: **500** rpm
